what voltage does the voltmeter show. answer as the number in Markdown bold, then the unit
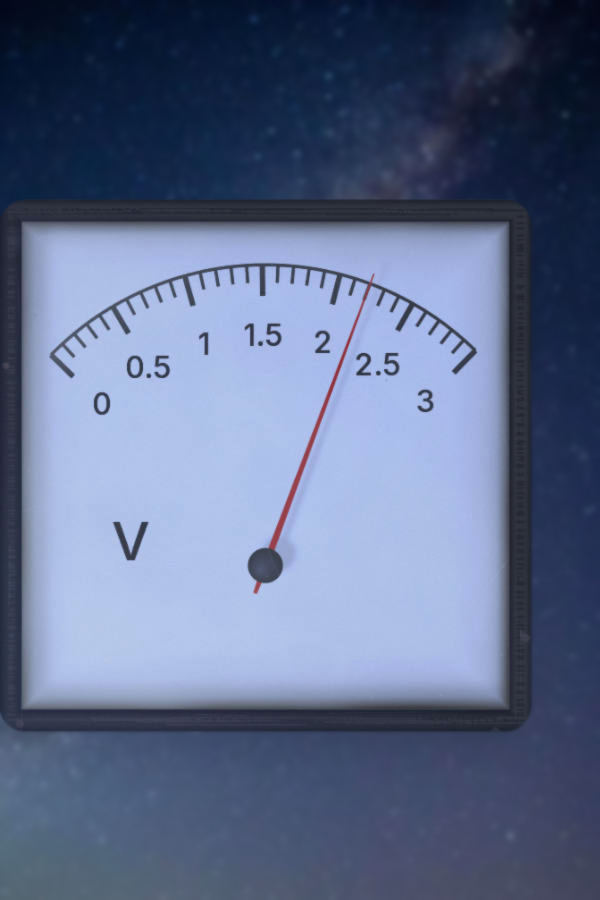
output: **2.2** V
